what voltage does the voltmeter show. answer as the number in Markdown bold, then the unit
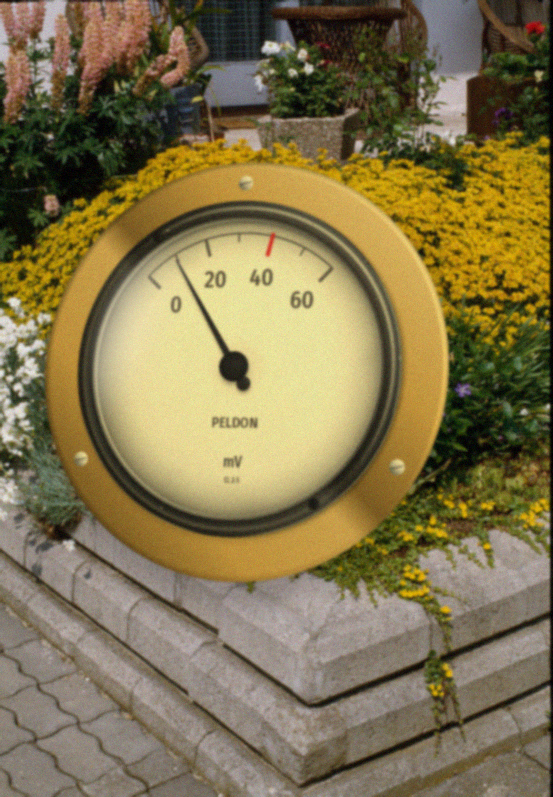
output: **10** mV
